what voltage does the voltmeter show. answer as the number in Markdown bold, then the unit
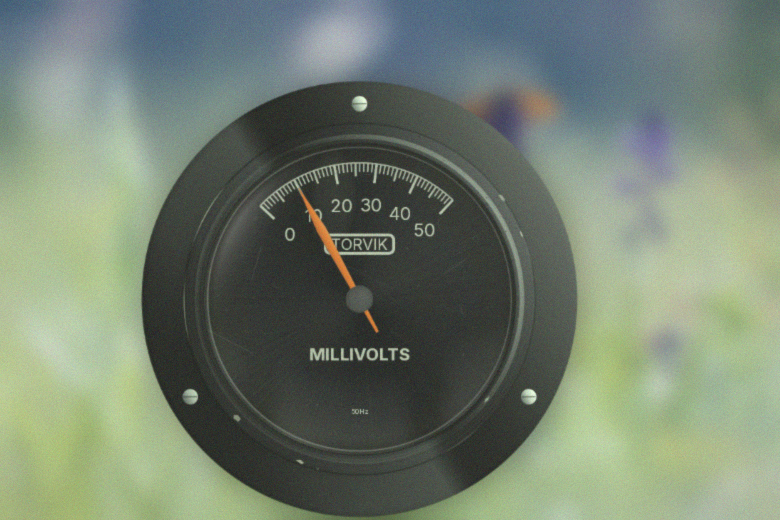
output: **10** mV
